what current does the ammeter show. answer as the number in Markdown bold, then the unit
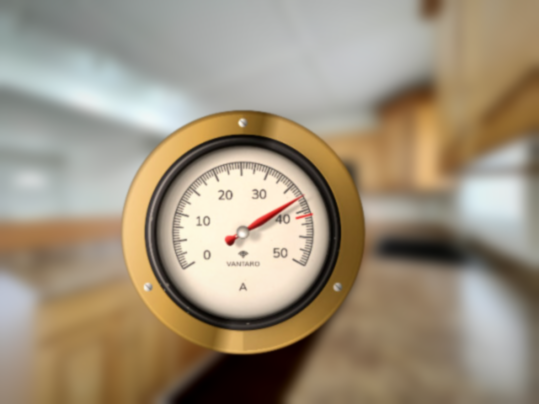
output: **37.5** A
